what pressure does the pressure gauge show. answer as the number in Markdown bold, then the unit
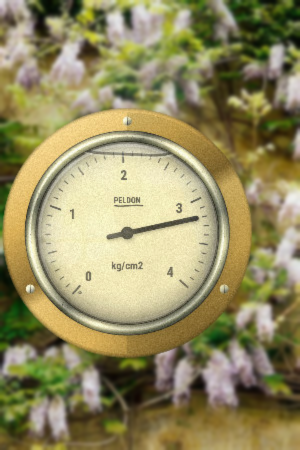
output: **3.2** kg/cm²
